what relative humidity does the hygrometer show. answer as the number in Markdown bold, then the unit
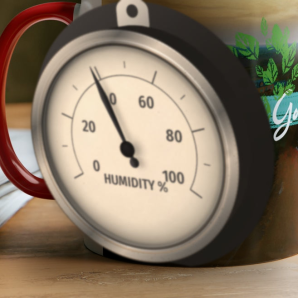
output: **40** %
